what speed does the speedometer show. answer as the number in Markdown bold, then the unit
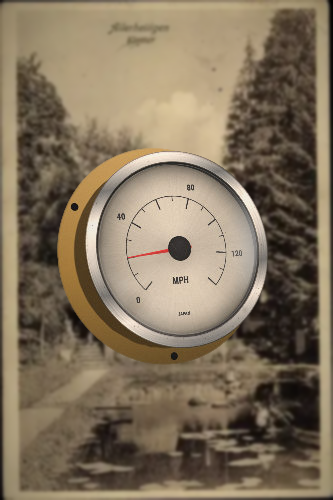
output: **20** mph
